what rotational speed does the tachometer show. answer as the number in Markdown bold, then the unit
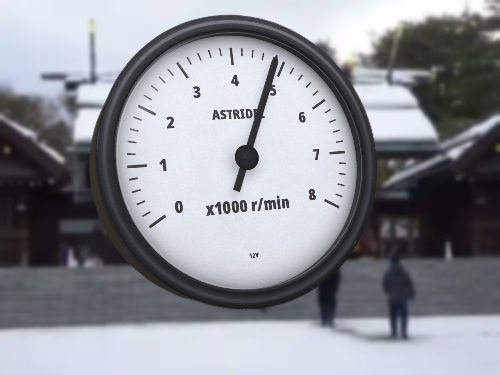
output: **4800** rpm
